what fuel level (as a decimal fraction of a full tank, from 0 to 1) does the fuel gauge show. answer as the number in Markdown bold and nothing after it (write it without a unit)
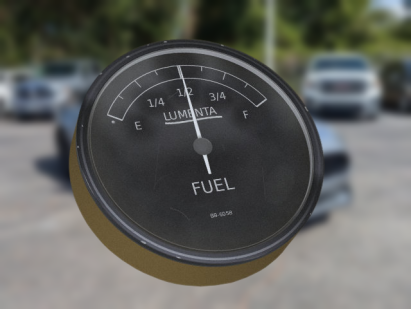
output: **0.5**
